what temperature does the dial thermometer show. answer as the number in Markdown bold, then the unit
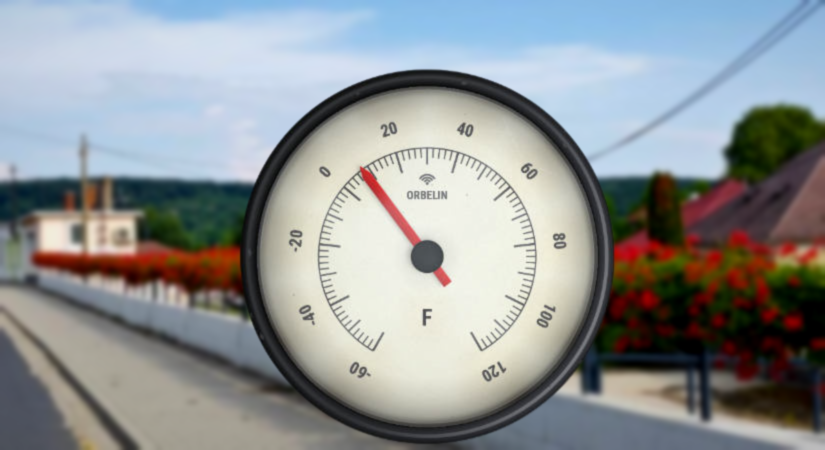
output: **8** °F
